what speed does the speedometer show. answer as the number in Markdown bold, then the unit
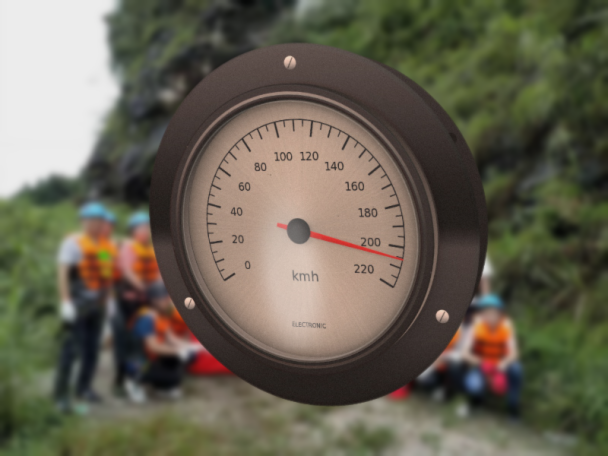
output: **205** km/h
